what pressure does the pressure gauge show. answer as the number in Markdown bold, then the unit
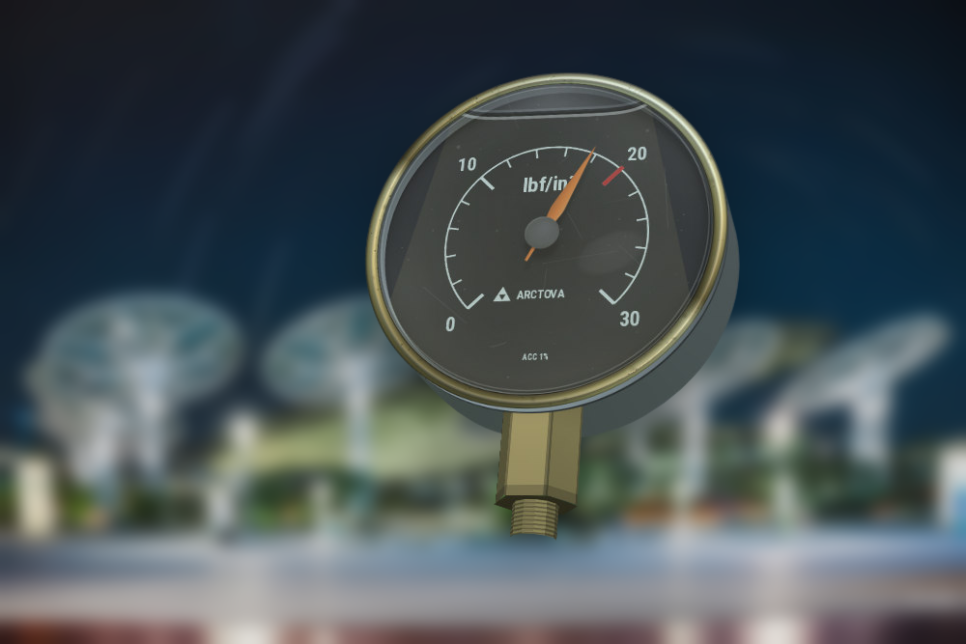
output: **18** psi
